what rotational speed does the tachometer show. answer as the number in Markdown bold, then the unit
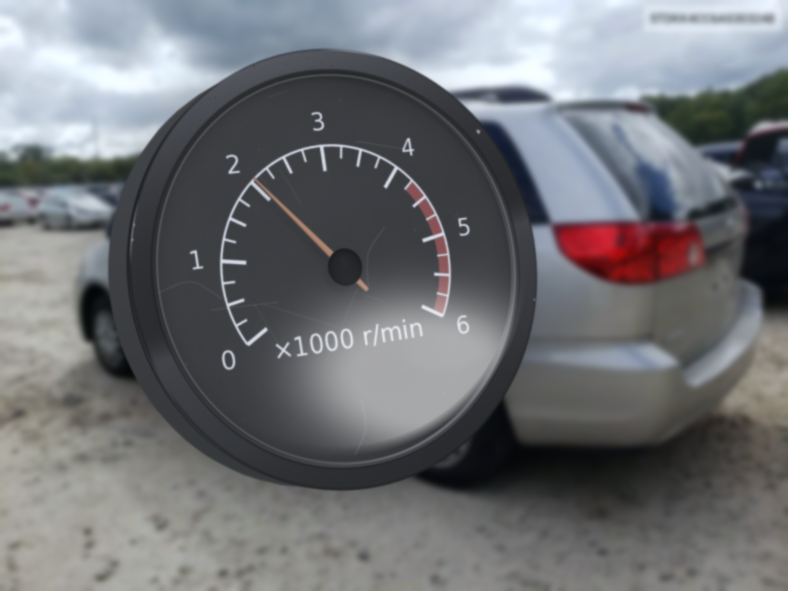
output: **2000** rpm
